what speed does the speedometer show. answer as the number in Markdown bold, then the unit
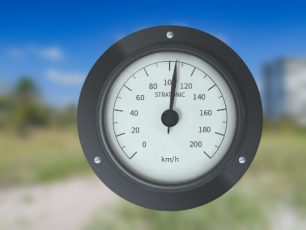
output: **105** km/h
